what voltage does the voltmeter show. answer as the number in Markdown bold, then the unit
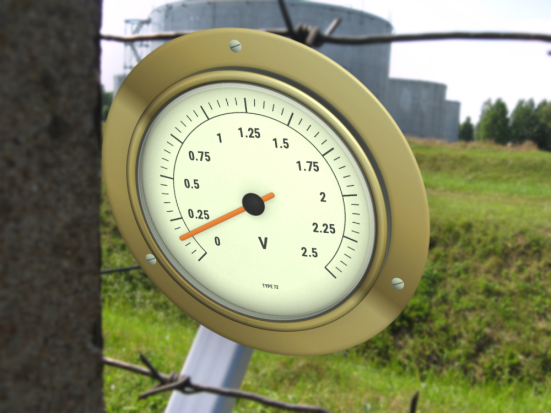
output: **0.15** V
